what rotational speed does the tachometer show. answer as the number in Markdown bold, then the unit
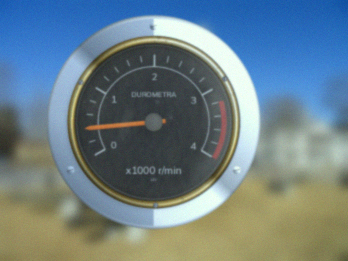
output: **400** rpm
